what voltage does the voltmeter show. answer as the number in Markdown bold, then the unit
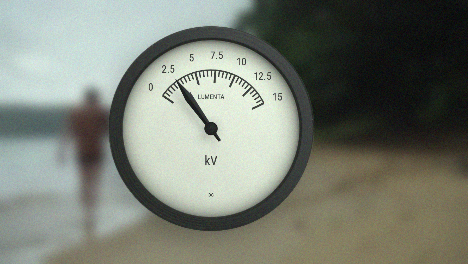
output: **2.5** kV
